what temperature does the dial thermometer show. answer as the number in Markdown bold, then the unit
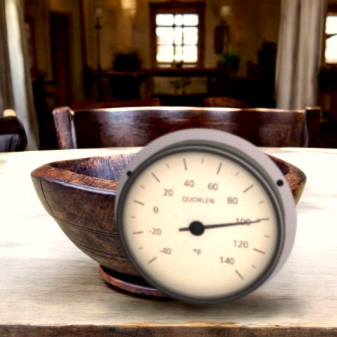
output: **100** °F
